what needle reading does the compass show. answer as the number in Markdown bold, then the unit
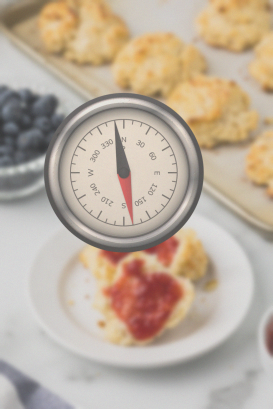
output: **170** °
